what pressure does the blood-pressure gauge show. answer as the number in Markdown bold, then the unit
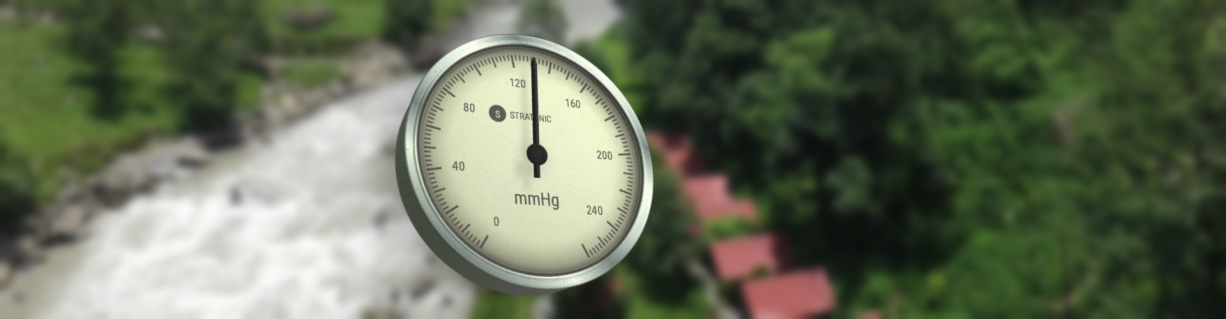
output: **130** mmHg
